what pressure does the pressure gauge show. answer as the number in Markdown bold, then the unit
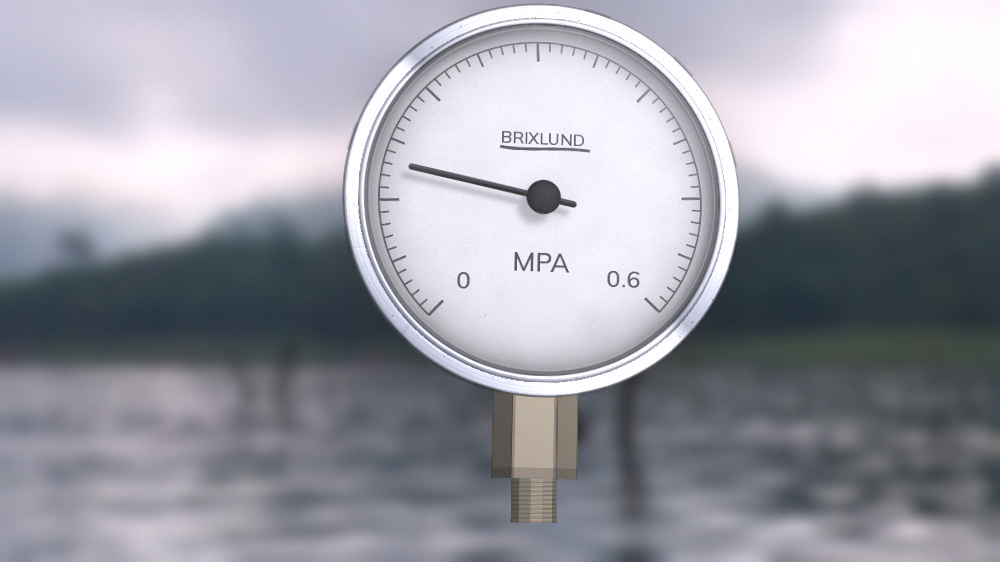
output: **0.13** MPa
